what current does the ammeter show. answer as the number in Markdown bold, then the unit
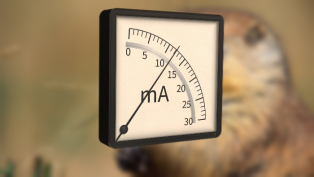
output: **12** mA
